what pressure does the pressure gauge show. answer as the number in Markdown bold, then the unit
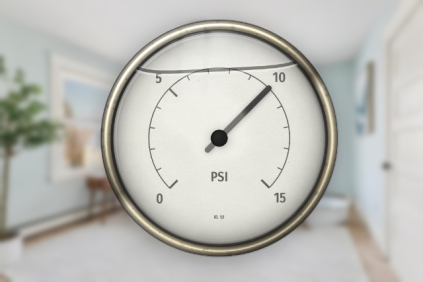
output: **10** psi
